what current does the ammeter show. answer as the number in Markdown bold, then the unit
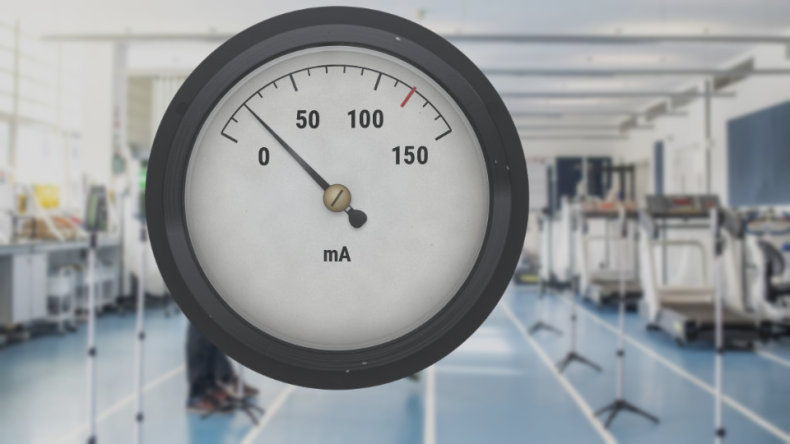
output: **20** mA
